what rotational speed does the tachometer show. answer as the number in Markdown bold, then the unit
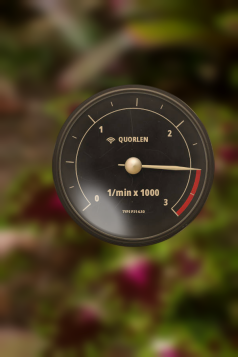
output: **2500** rpm
